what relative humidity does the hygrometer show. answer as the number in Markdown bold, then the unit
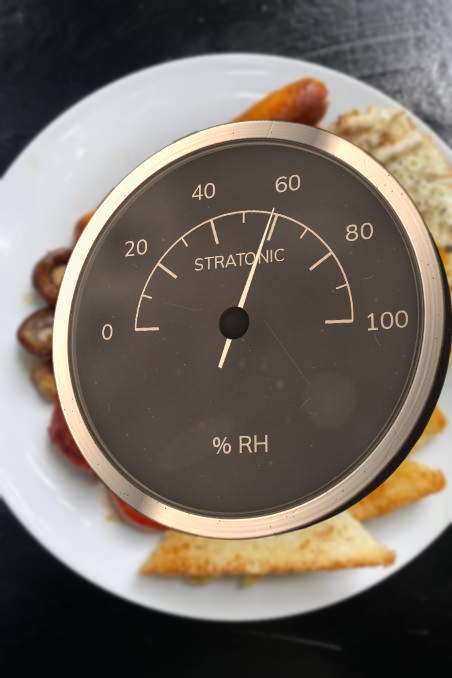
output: **60** %
